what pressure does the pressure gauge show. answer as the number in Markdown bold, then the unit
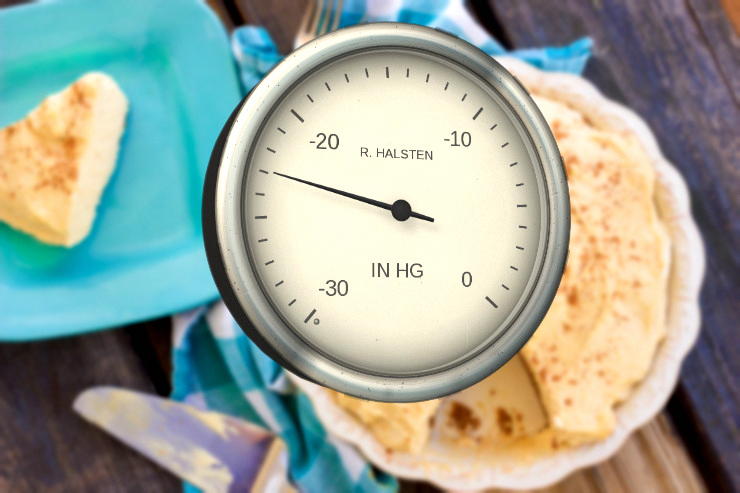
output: **-23** inHg
